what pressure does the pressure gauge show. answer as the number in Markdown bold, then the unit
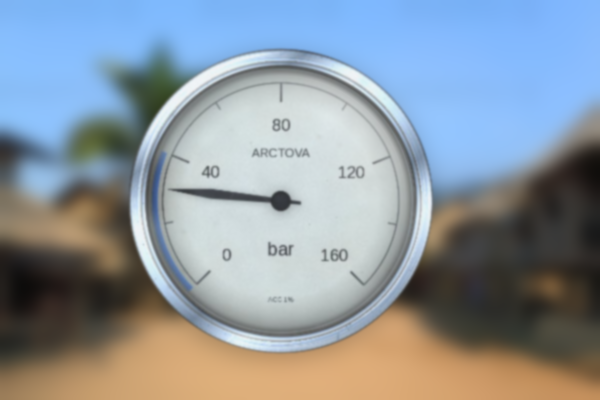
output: **30** bar
